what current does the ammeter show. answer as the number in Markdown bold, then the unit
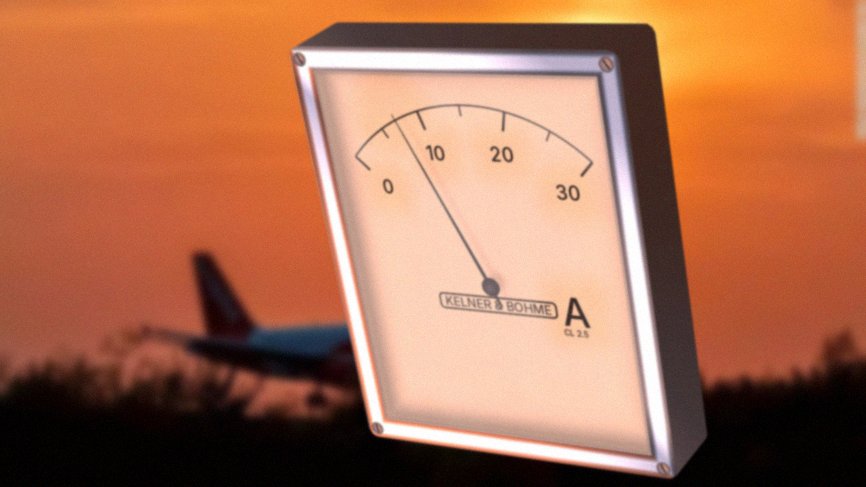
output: **7.5** A
